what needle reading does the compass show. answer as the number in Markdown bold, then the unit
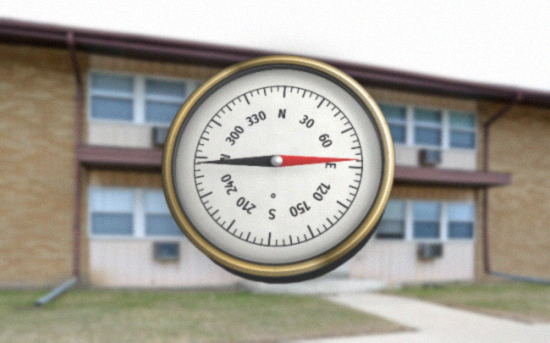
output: **85** °
